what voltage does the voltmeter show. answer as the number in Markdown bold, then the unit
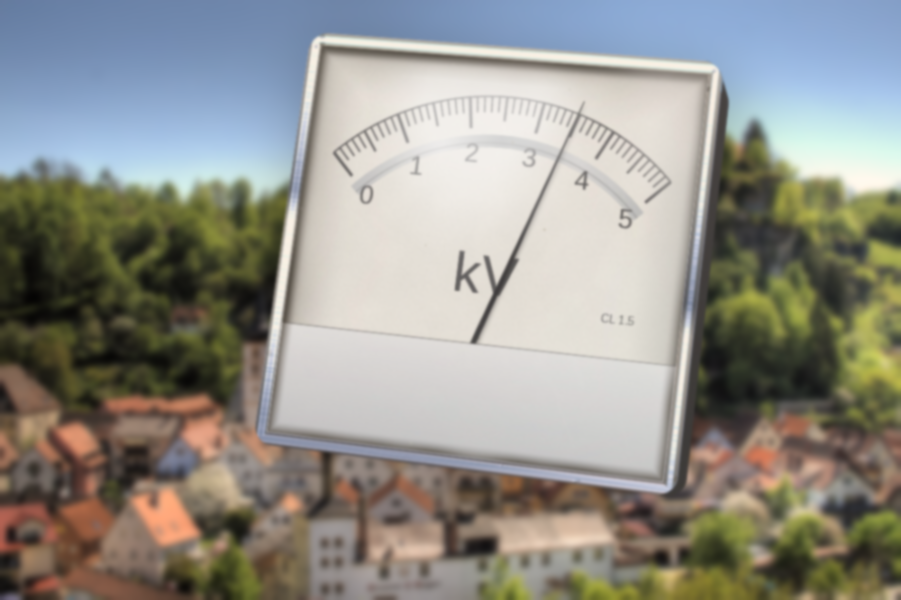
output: **3.5** kV
